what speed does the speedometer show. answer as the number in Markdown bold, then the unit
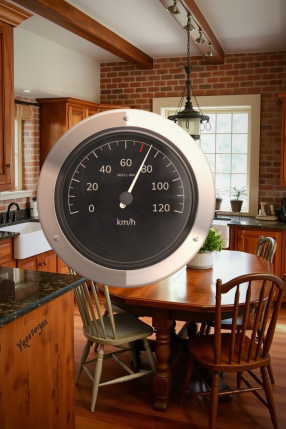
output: **75** km/h
